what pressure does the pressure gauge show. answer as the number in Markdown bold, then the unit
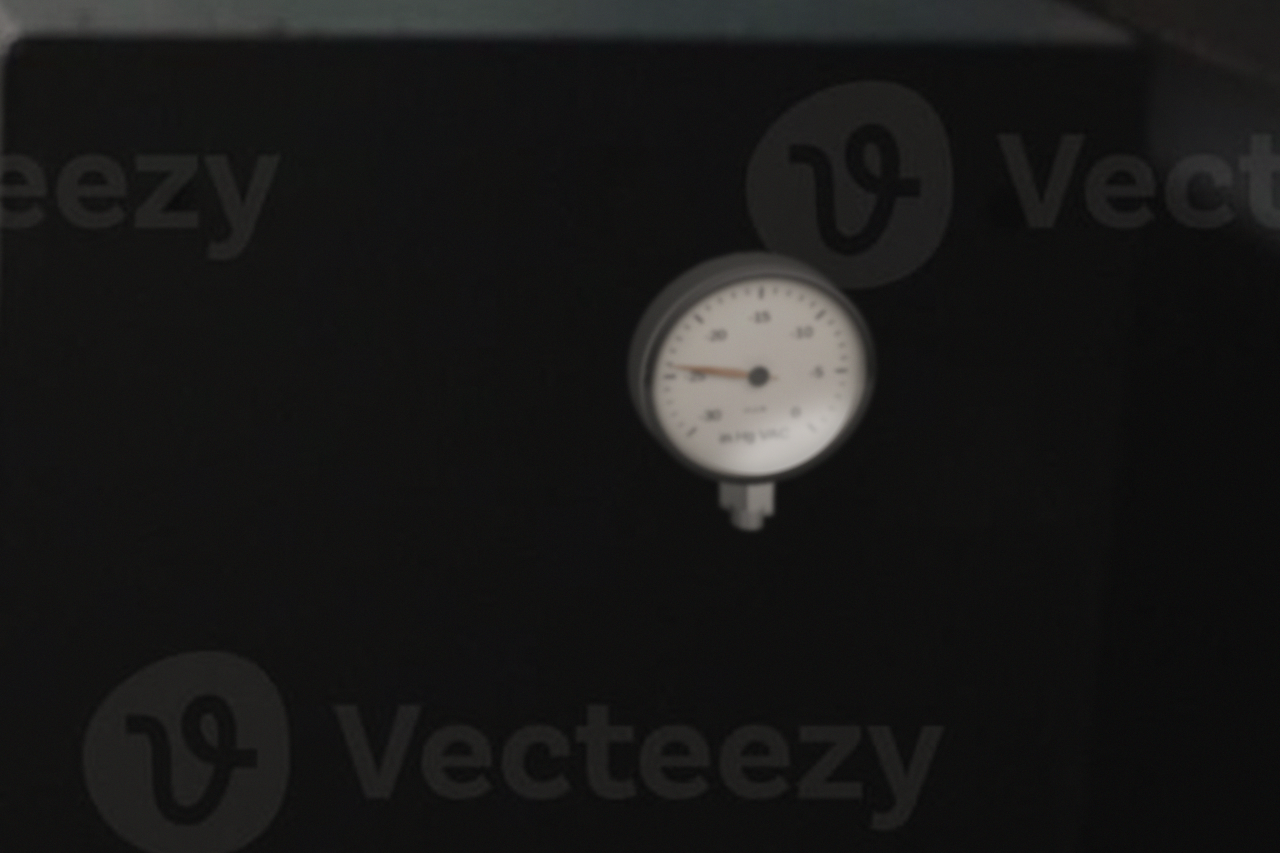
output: **-24** inHg
